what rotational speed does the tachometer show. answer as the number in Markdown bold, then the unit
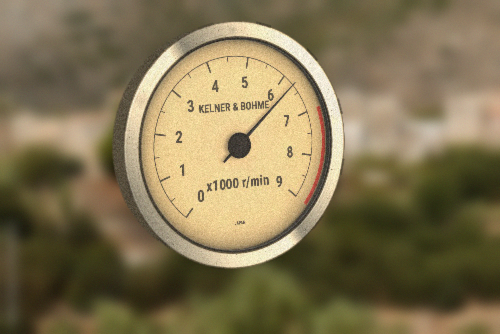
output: **6250** rpm
